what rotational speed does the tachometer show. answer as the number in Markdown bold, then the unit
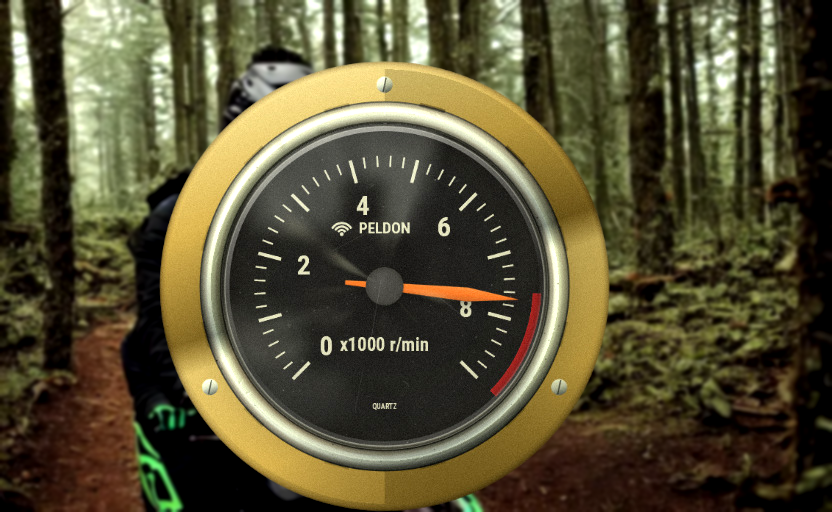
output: **7700** rpm
